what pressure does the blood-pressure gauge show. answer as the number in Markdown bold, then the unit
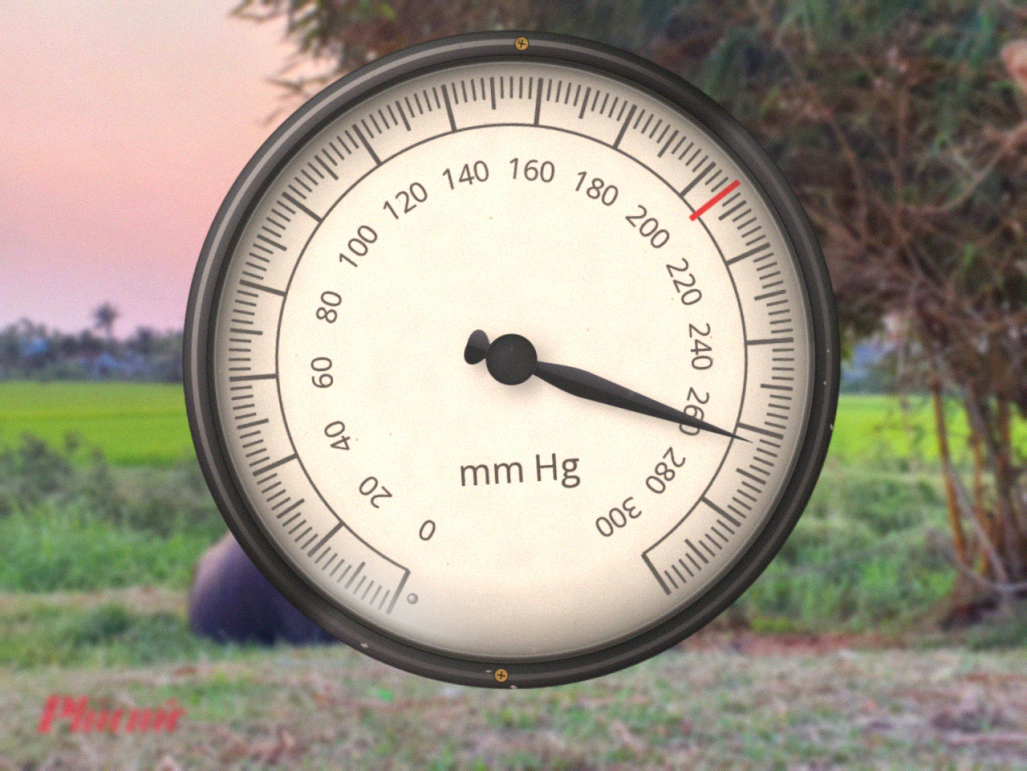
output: **263** mmHg
